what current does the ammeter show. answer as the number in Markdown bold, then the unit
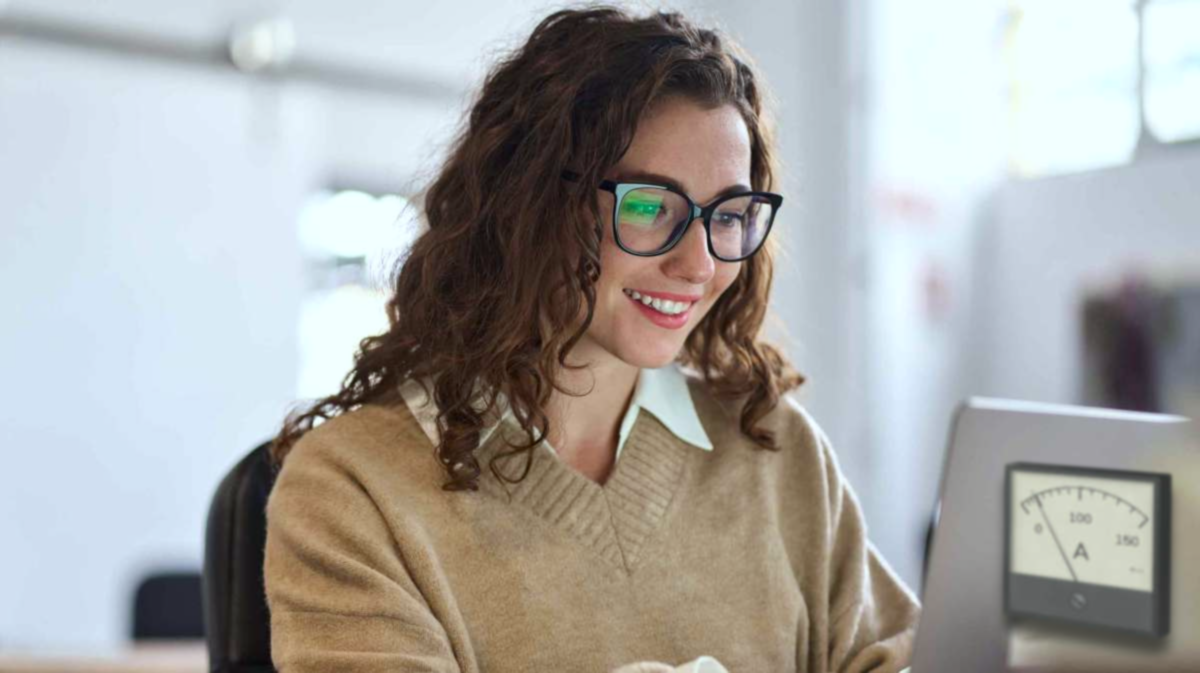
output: **50** A
